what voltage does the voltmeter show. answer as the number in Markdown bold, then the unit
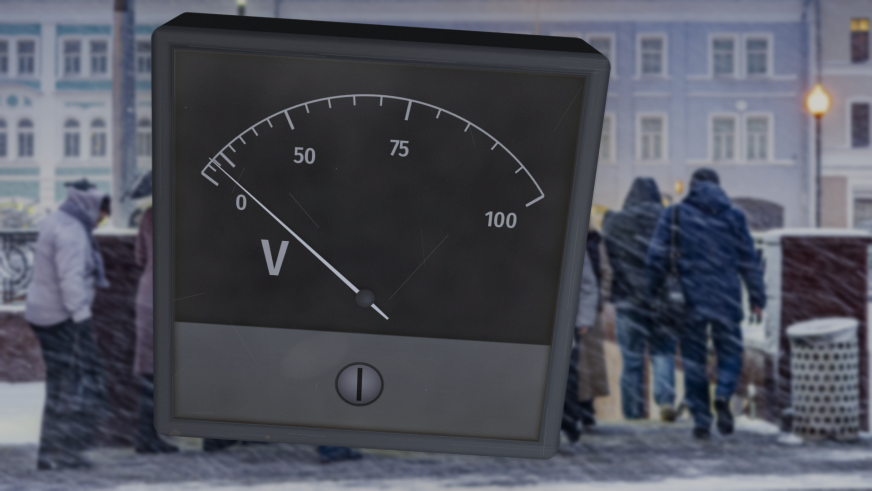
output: **20** V
